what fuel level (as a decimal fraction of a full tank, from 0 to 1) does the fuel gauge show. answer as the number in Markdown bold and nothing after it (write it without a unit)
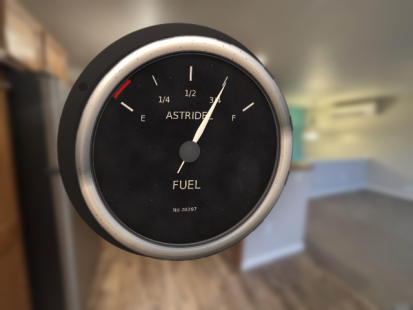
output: **0.75**
